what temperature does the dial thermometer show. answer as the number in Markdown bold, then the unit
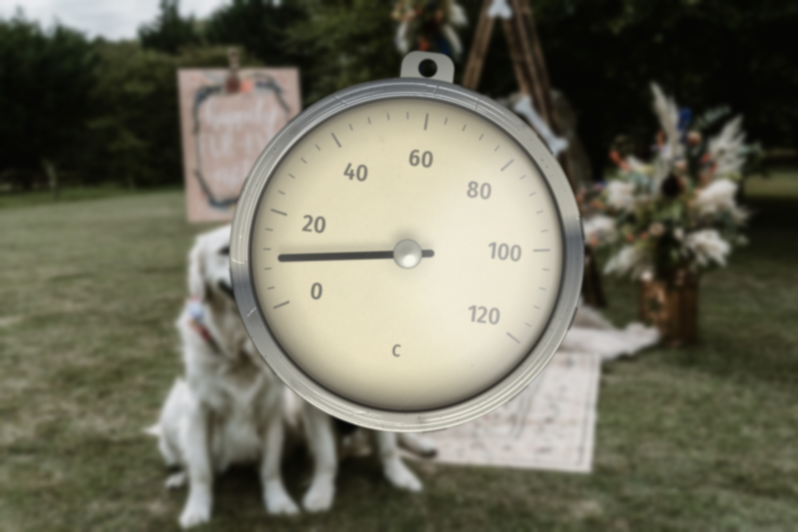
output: **10** °C
